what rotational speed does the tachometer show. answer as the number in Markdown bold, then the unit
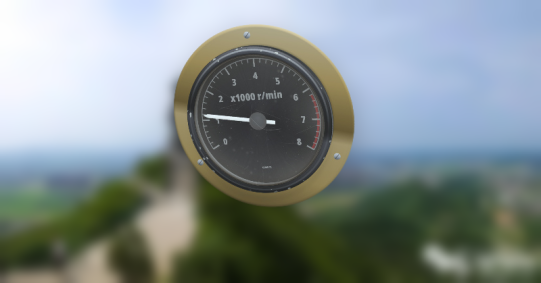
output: **1200** rpm
